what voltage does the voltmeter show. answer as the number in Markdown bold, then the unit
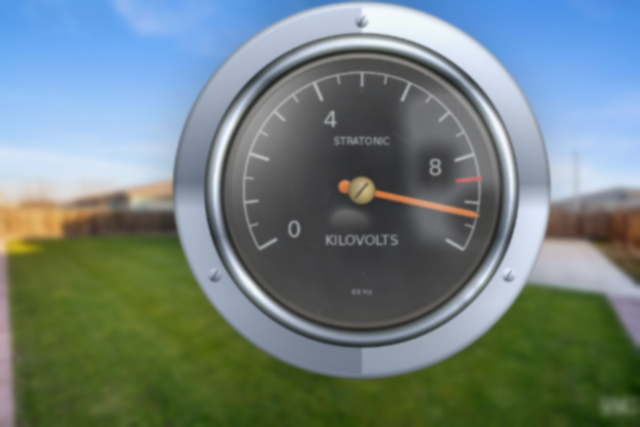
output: **9.25** kV
